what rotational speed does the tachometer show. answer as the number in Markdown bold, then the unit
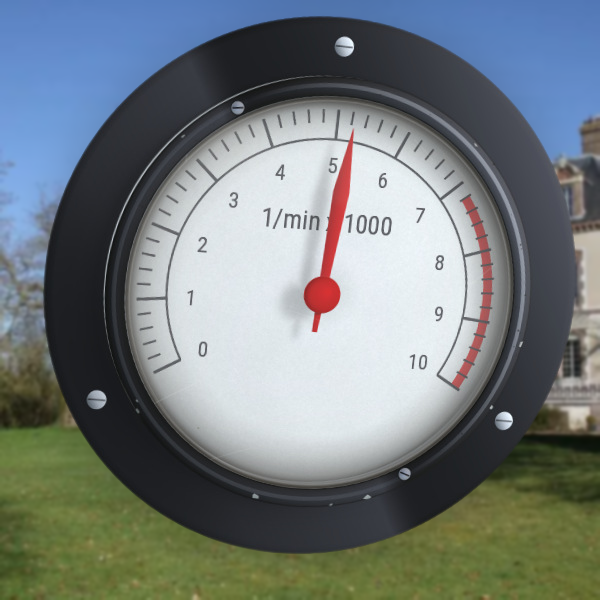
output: **5200** rpm
